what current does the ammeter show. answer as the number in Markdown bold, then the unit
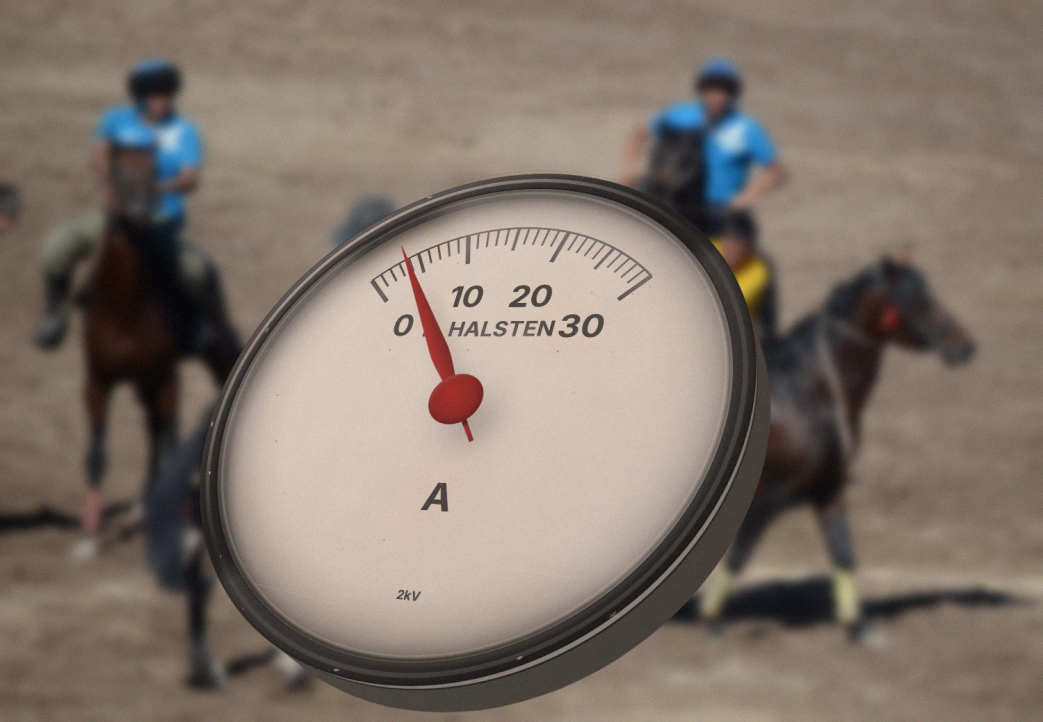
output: **4** A
